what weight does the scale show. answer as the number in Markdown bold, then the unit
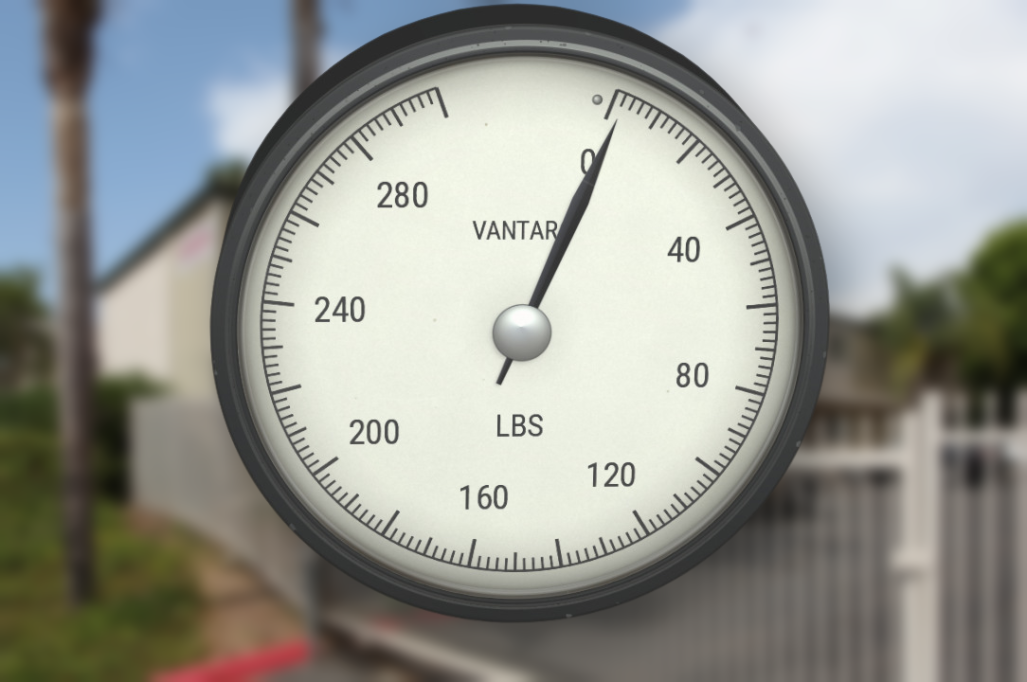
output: **2** lb
